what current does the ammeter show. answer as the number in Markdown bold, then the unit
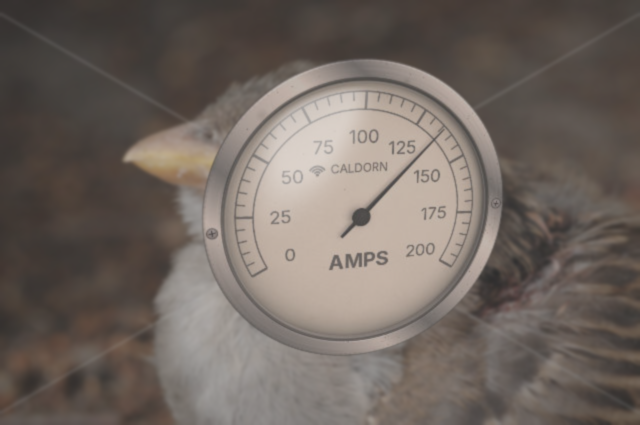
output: **135** A
